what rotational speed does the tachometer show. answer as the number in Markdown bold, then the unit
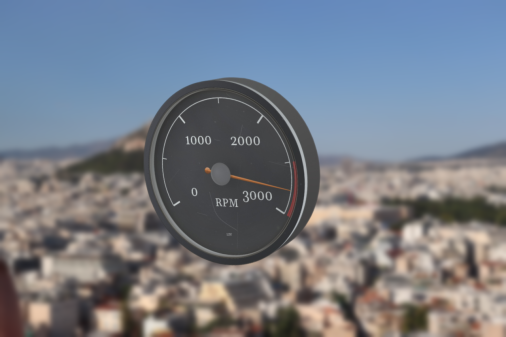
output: **2750** rpm
